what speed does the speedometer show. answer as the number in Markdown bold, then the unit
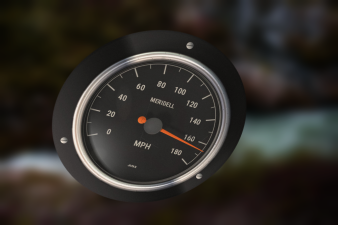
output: **165** mph
